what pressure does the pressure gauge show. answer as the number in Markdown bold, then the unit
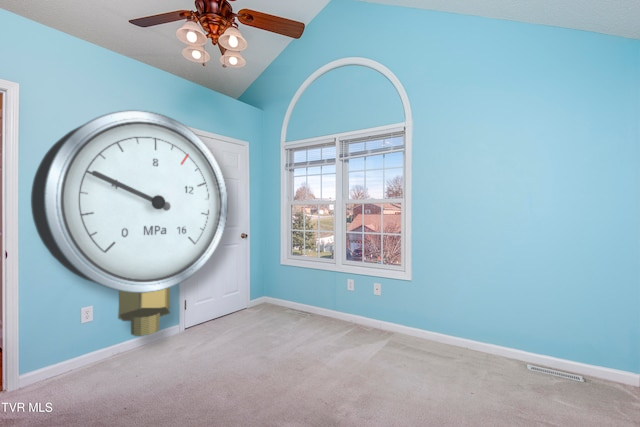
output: **4** MPa
